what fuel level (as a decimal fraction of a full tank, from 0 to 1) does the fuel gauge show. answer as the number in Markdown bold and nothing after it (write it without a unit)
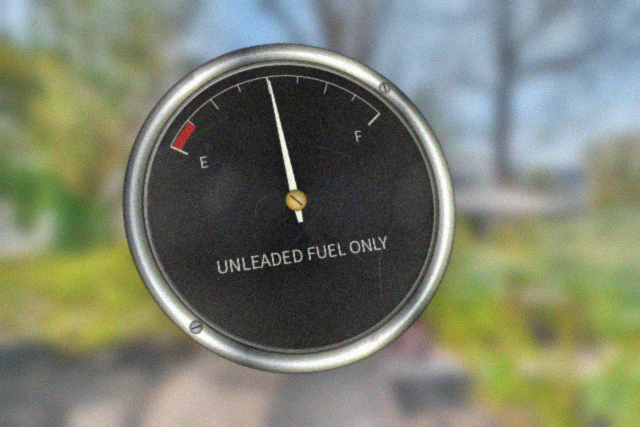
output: **0.5**
